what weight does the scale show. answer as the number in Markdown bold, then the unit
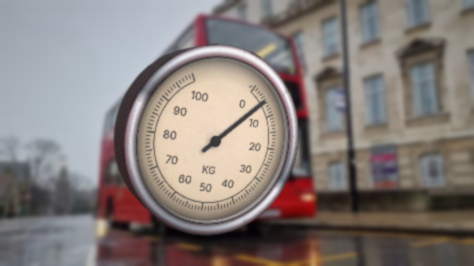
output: **5** kg
